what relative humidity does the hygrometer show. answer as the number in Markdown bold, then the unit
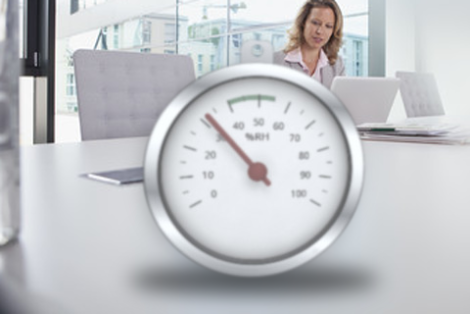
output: **32.5** %
